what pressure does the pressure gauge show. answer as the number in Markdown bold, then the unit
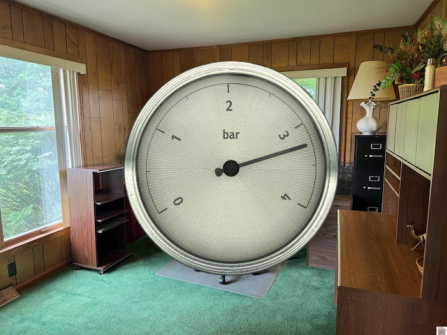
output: **3.25** bar
